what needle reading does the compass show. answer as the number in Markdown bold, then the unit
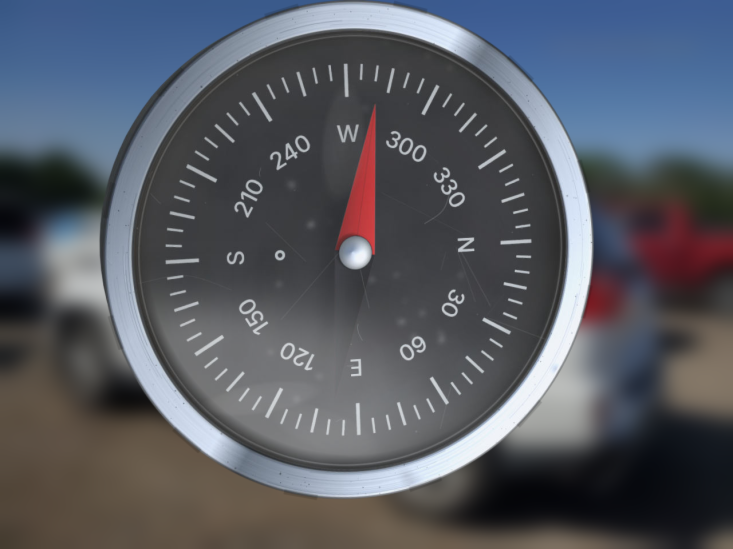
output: **280** °
